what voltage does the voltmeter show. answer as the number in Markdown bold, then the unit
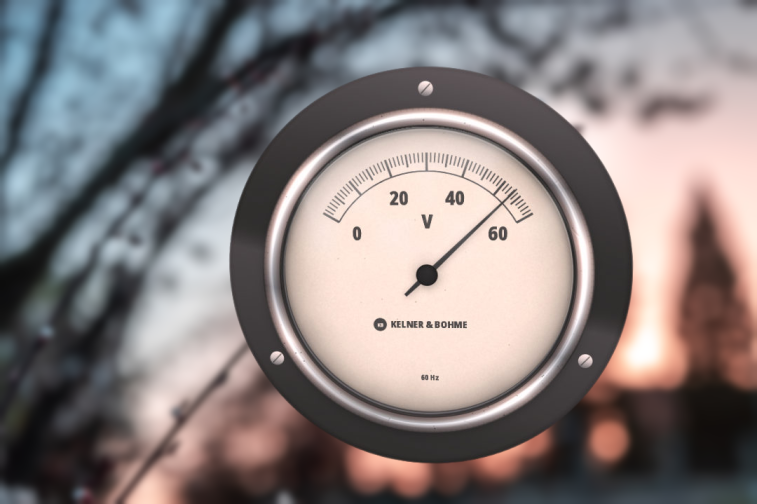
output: **53** V
